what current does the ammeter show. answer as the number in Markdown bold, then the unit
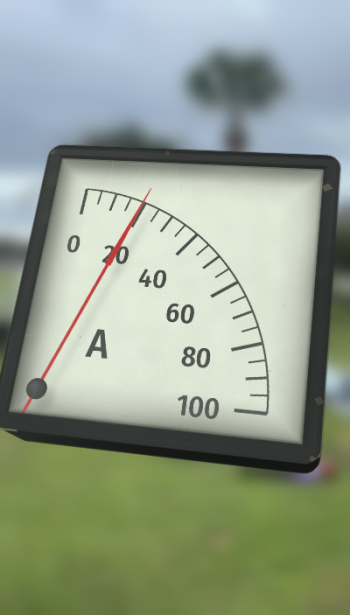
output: **20** A
